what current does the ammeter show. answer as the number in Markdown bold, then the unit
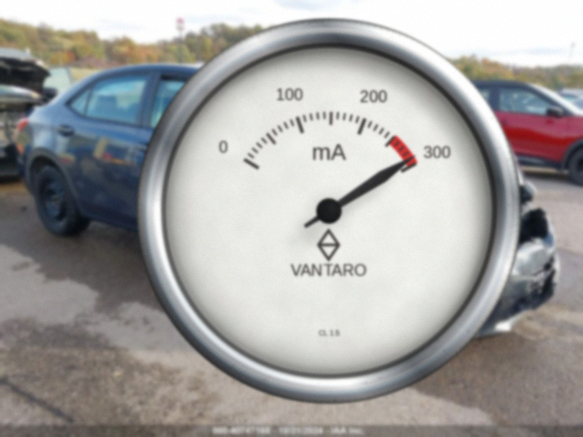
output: **290** mA
